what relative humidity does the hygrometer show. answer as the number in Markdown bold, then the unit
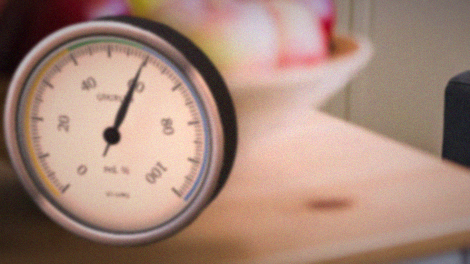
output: **60** %
